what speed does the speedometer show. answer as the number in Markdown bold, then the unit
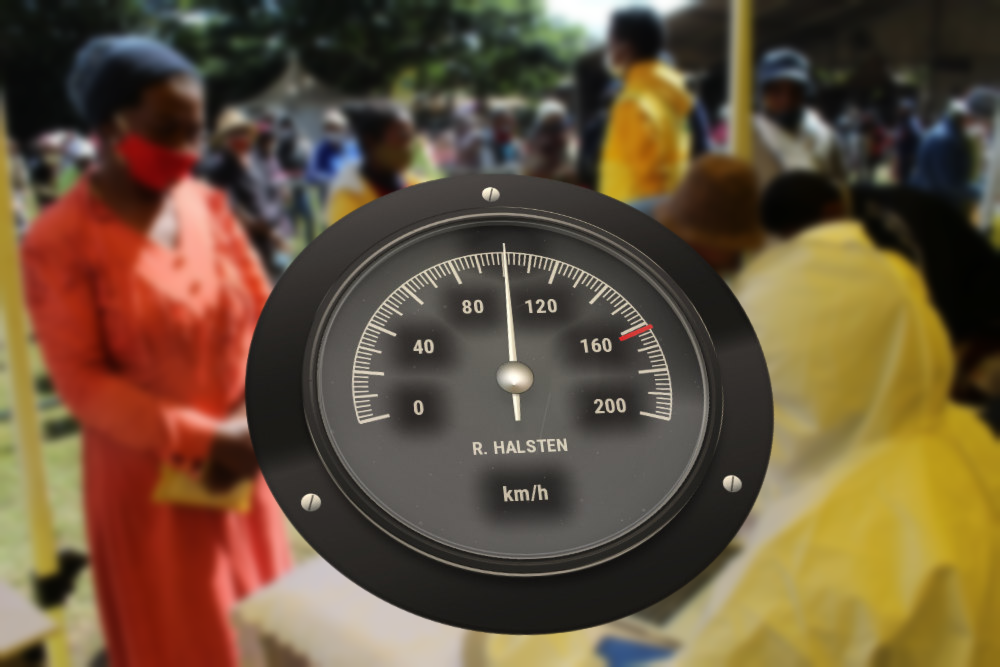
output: **100** km/h
